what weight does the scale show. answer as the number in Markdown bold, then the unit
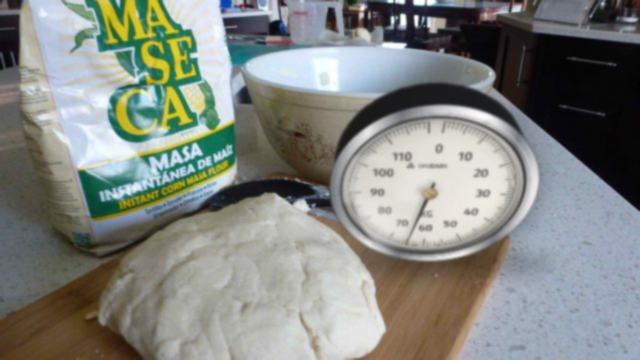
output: **65** kg
